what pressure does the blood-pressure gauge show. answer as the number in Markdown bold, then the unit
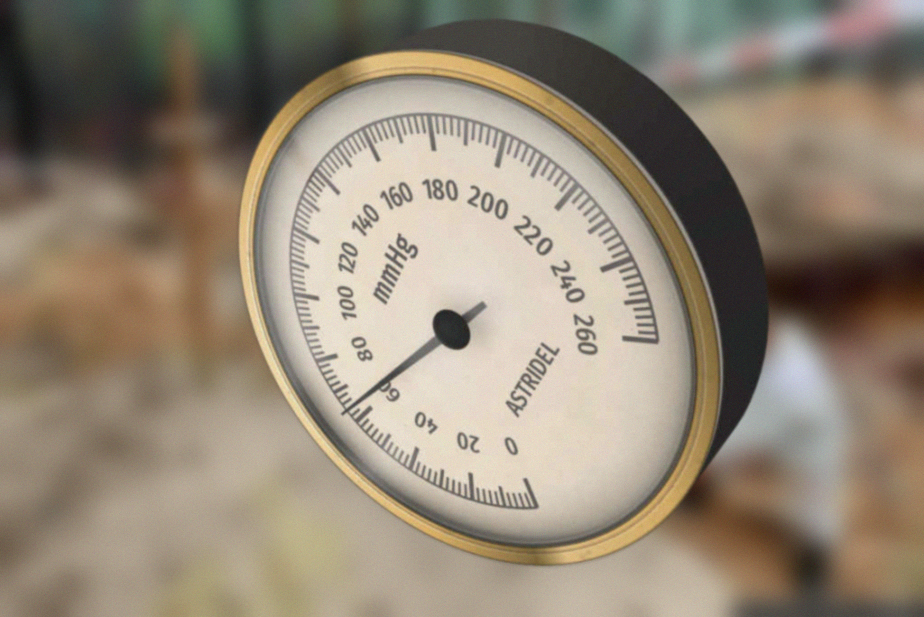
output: **64** mmHg
